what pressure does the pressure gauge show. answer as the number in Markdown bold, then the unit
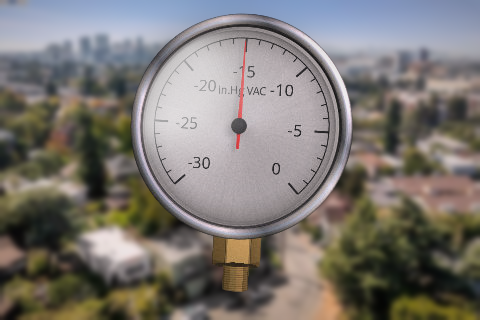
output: **-15** inHg
